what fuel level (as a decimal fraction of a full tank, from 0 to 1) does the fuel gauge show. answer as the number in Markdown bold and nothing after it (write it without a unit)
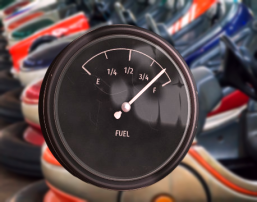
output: **0.875**
